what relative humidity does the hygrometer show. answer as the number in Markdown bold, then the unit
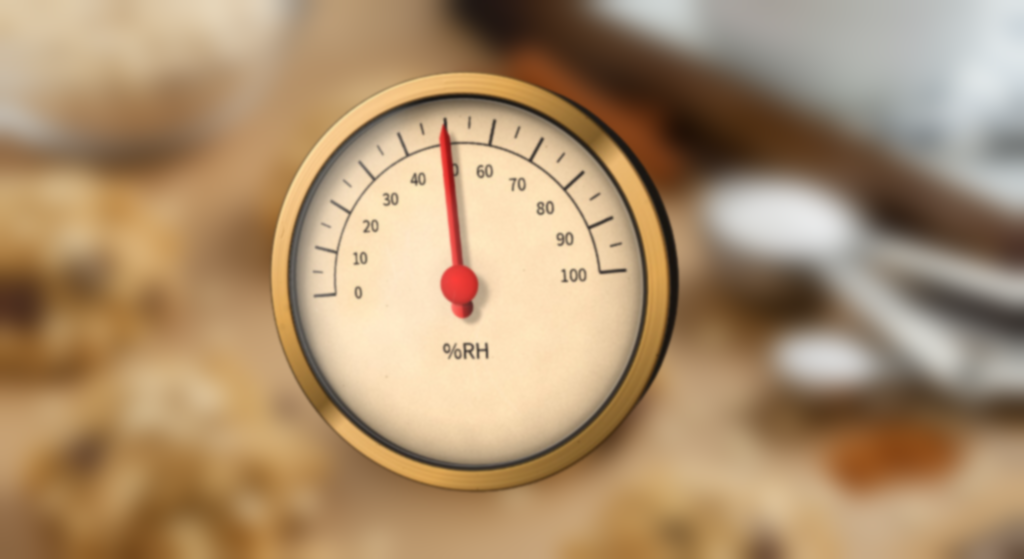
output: **50** %
